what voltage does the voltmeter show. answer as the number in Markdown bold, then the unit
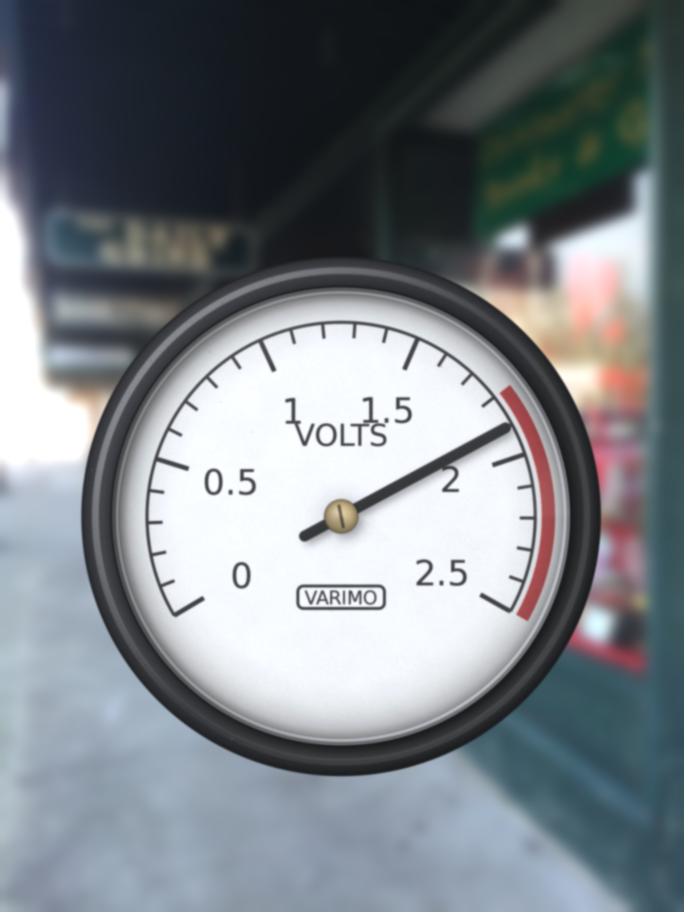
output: **1.9** V
